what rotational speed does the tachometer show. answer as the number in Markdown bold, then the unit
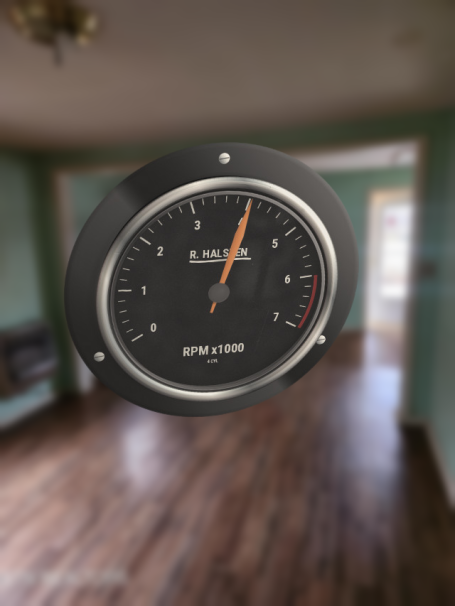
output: **4000** rpm
